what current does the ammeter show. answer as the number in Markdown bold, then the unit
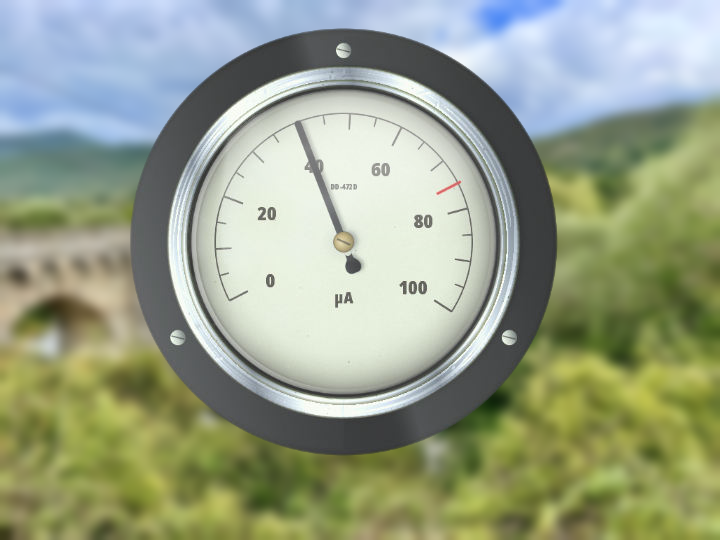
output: **40** µA
